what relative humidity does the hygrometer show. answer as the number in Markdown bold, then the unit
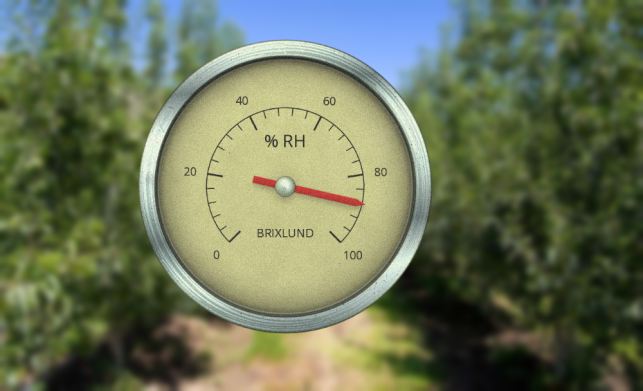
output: **88** %
